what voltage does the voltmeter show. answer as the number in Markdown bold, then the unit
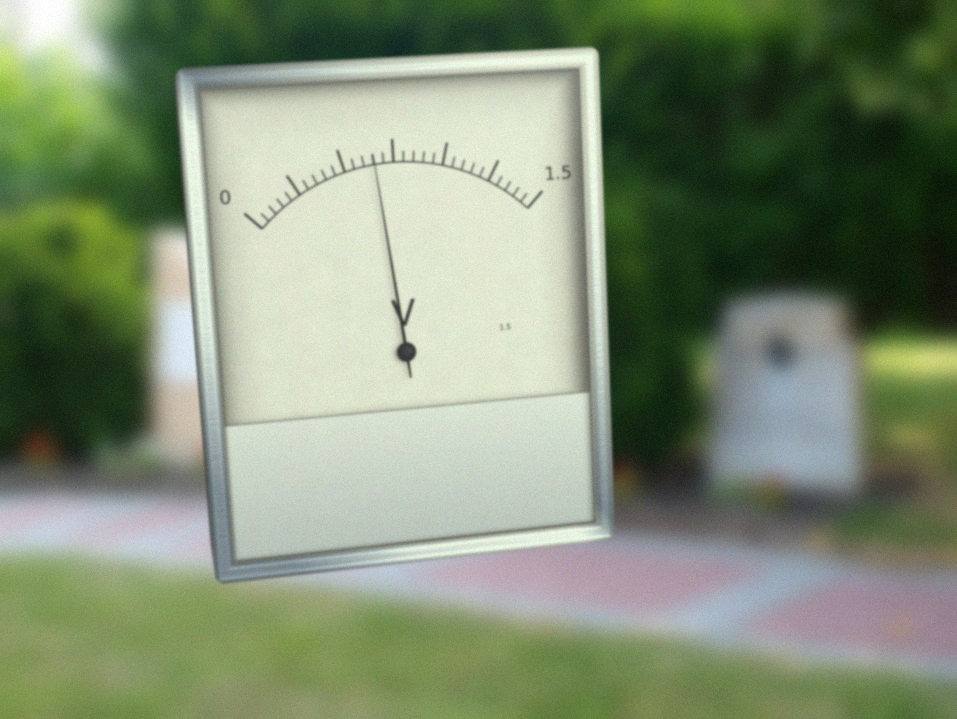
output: **0.65** V
